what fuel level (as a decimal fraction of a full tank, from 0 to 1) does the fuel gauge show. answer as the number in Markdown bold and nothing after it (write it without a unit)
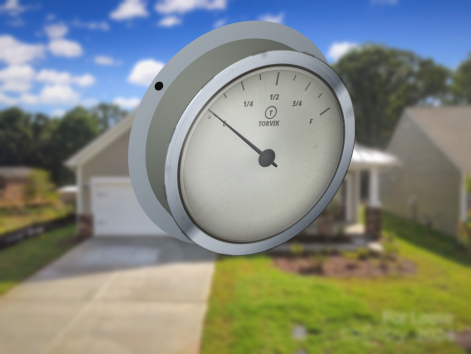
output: **0**
